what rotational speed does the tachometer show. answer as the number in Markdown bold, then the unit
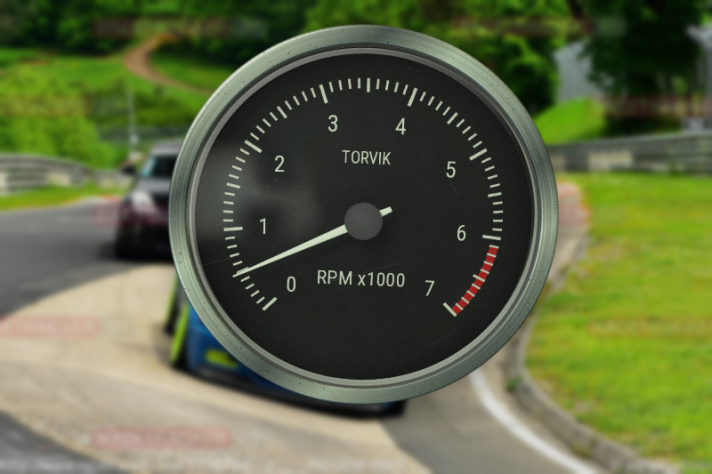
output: **500** rpm
